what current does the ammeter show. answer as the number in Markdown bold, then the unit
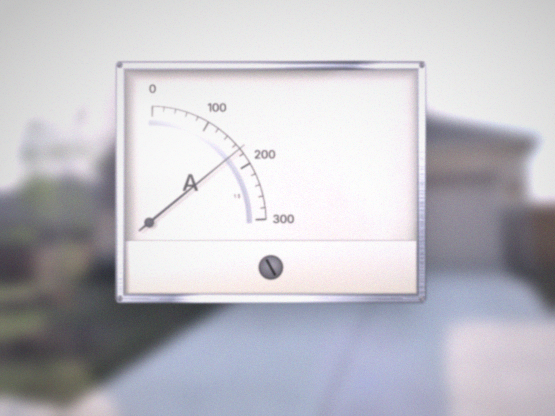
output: **170** A
